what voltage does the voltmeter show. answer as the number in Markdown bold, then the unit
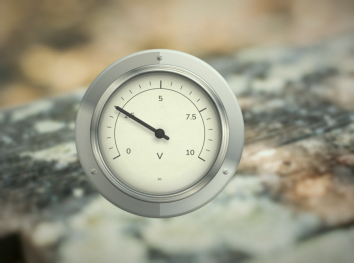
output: **2.5** V
